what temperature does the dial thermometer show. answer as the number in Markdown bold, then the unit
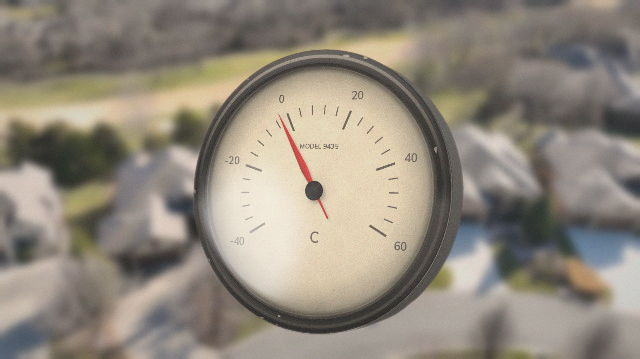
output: **-2** °C
